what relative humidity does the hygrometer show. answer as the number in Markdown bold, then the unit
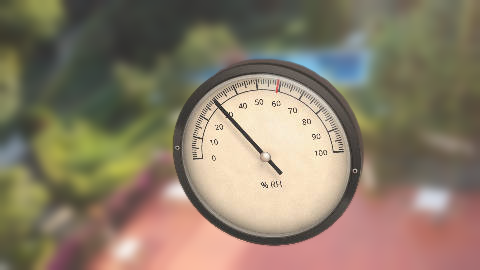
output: **30** %
